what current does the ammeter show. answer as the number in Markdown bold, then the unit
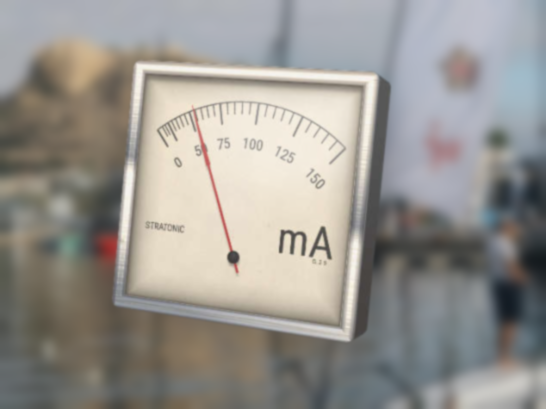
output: **55** mA
